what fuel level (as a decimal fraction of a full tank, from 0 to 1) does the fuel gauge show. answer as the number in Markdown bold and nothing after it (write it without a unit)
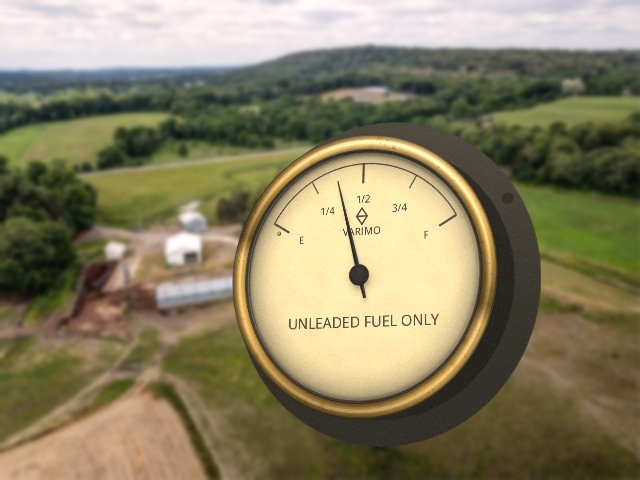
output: **0.375**
